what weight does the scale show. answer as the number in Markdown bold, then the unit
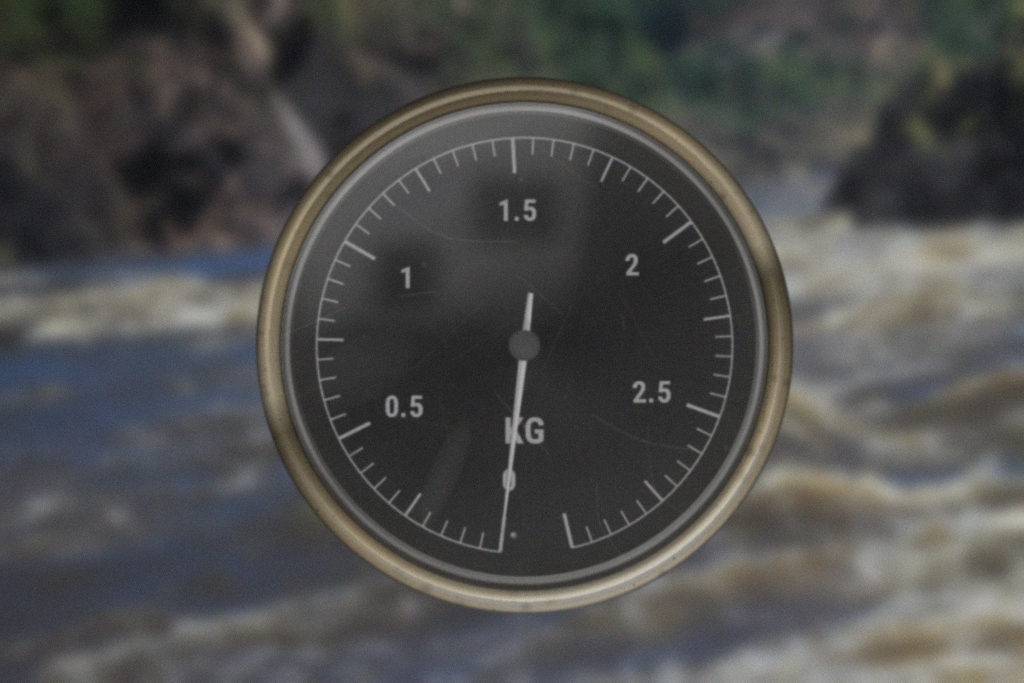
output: **0** kg
